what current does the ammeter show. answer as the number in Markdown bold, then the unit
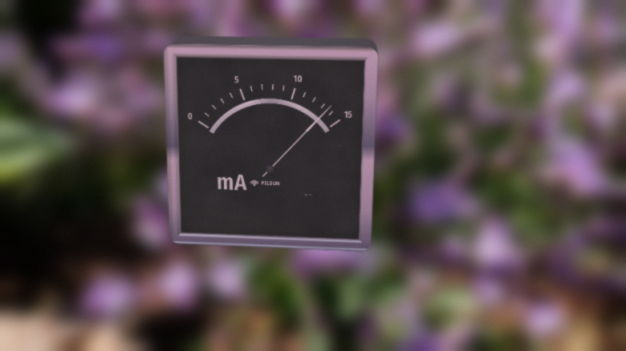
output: **13.5** mA
